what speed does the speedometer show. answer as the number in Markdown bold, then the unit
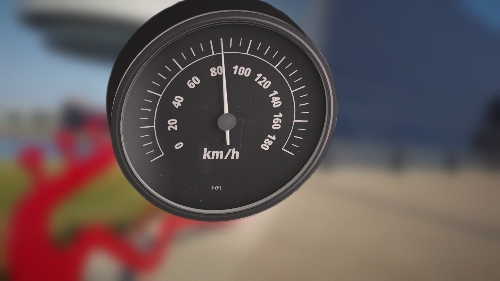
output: **85** km/h
